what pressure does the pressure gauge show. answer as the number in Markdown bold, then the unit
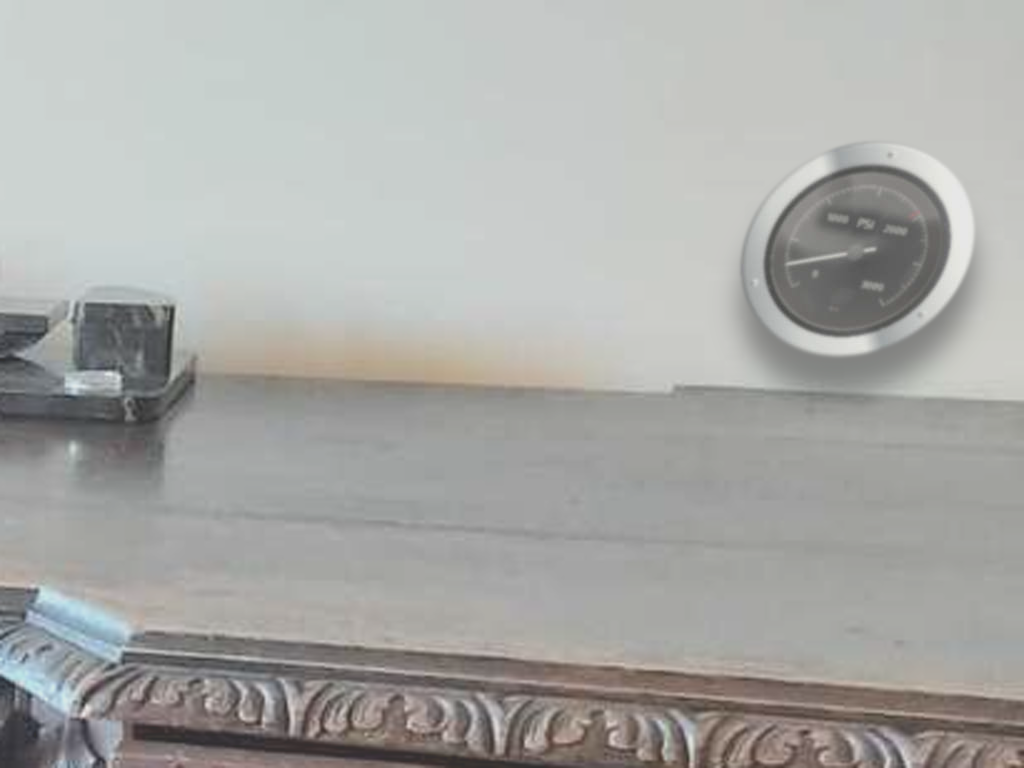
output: **250** psi
